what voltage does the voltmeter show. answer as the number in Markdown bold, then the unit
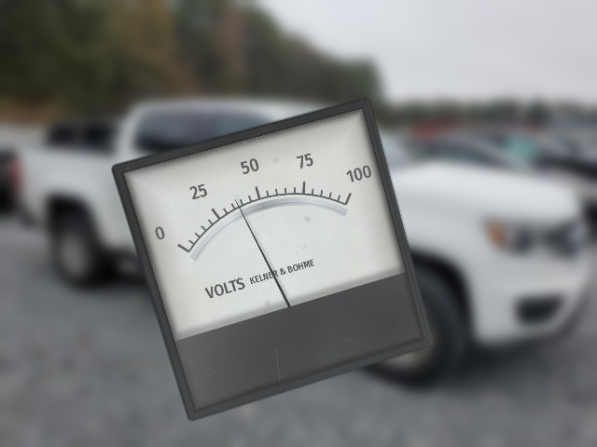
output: **37.5** V
